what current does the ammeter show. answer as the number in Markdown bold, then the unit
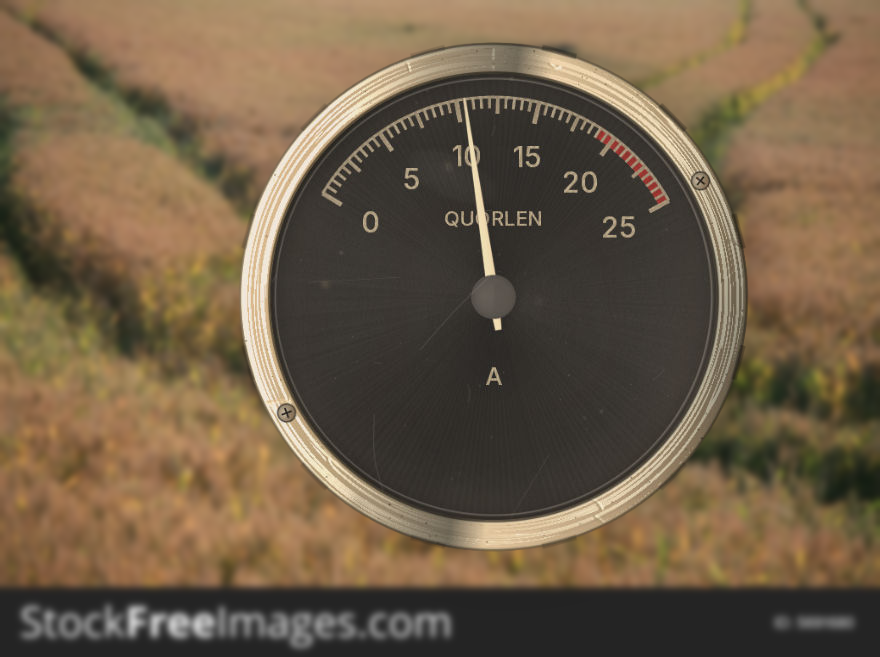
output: **10.5** A
